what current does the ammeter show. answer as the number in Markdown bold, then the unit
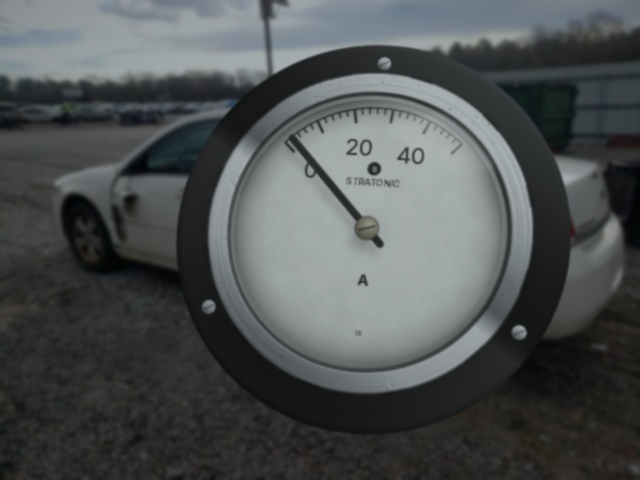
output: **2** A
